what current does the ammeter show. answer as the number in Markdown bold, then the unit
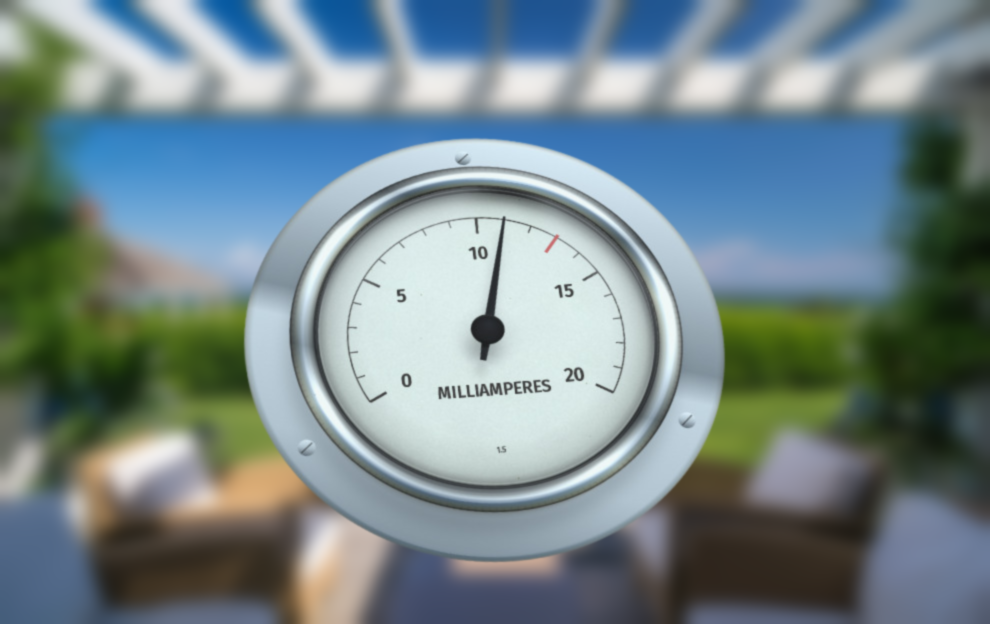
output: **11** mA
